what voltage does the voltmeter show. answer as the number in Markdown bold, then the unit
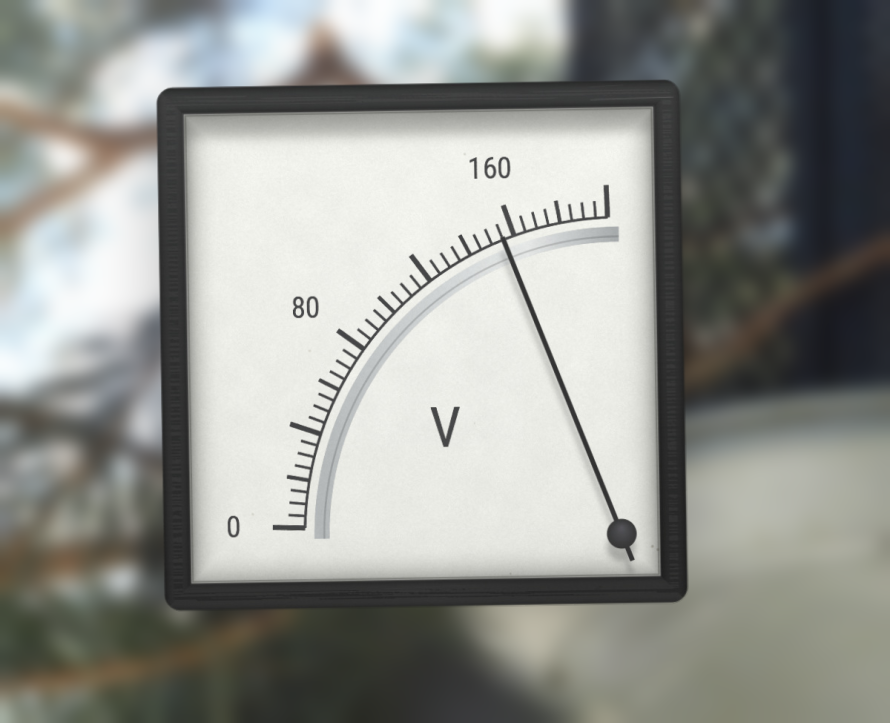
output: **155** V
